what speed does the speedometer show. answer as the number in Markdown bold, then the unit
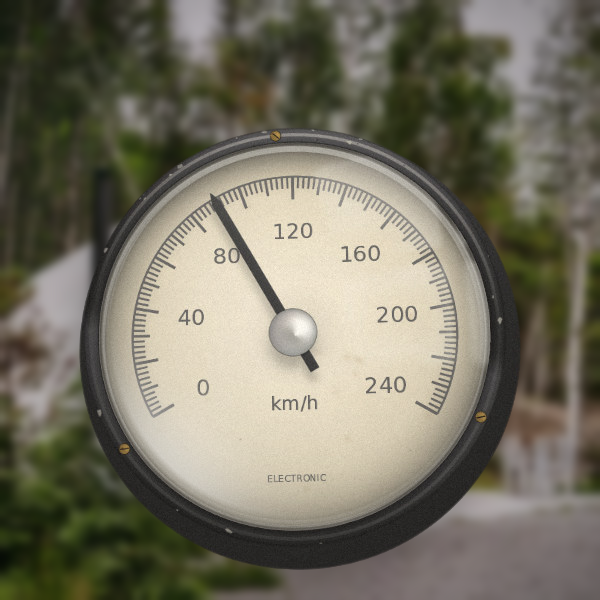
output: **90** km/h
